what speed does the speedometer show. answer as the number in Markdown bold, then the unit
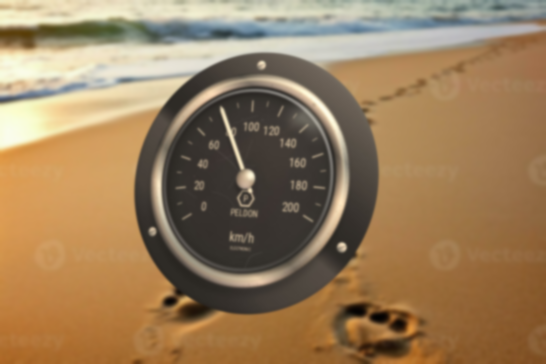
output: **80** km/h
